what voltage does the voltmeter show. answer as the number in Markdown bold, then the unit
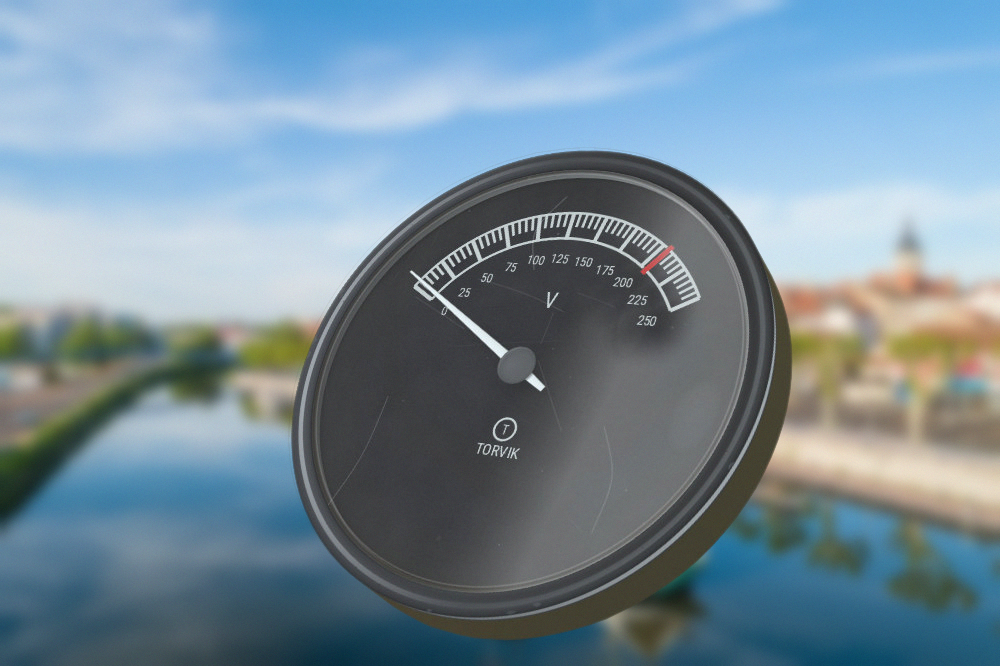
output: **5** V
